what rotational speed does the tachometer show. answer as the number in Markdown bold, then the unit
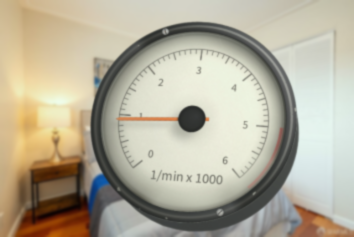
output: **900** rpm
